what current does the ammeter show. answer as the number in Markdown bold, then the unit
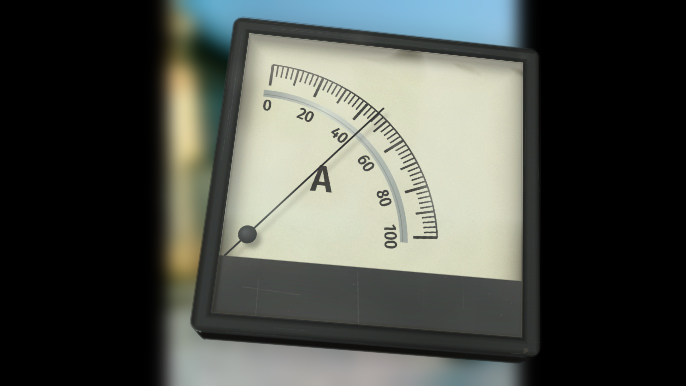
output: **46** A
